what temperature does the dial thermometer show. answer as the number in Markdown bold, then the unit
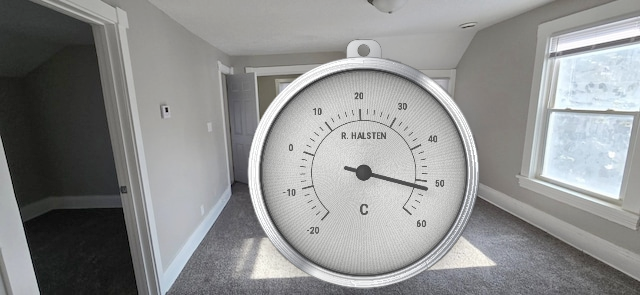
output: **52** °C
